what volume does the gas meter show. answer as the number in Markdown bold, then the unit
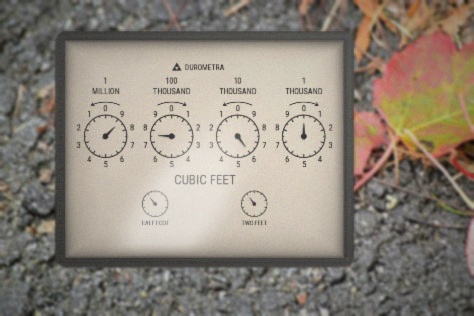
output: **876000** ft³
